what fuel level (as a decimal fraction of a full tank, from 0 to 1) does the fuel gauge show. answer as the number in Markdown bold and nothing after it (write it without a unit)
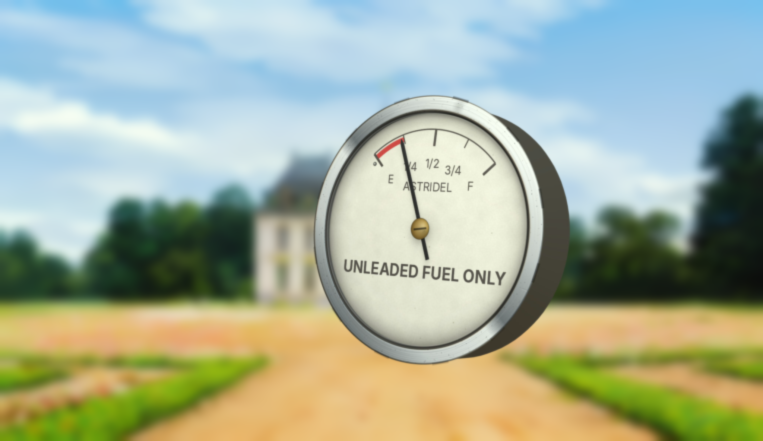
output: **0.25**
